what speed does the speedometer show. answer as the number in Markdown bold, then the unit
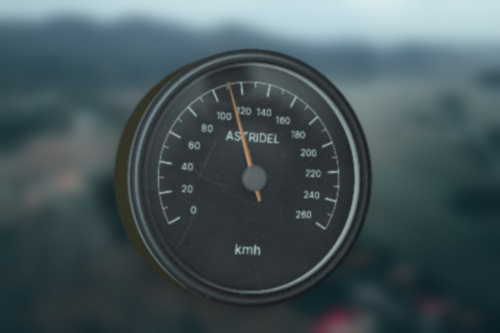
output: **110** km/h
